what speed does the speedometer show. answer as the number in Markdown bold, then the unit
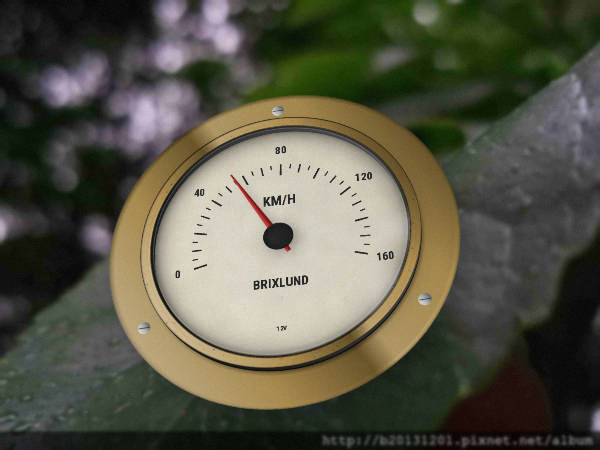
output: **55** km/h
